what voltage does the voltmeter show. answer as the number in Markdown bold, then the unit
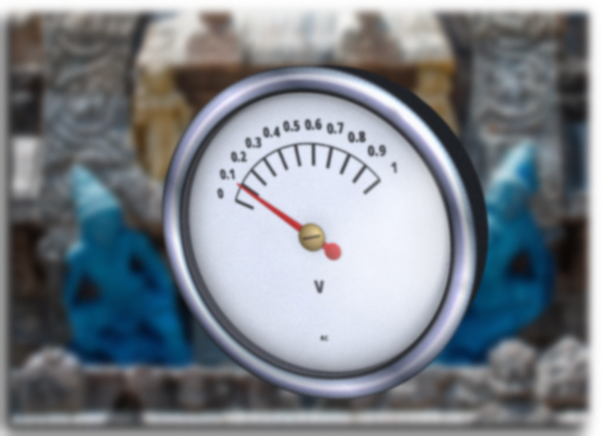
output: **0.1** V
